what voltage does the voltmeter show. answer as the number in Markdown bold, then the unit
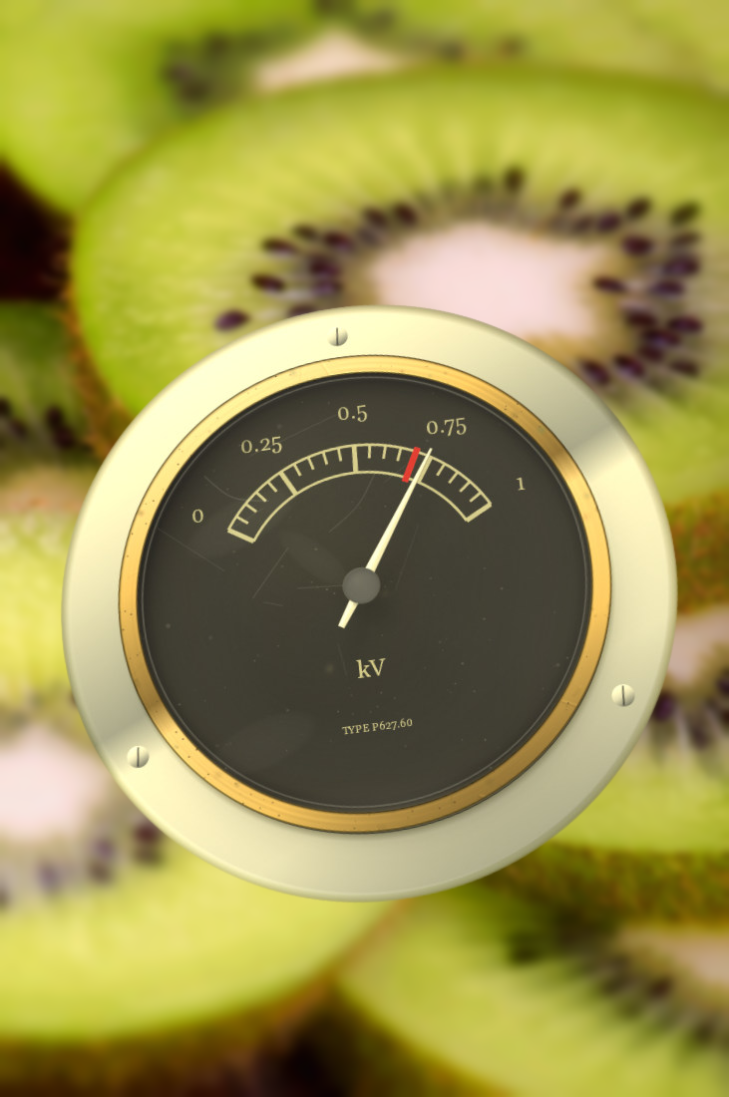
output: **0.75** kV
